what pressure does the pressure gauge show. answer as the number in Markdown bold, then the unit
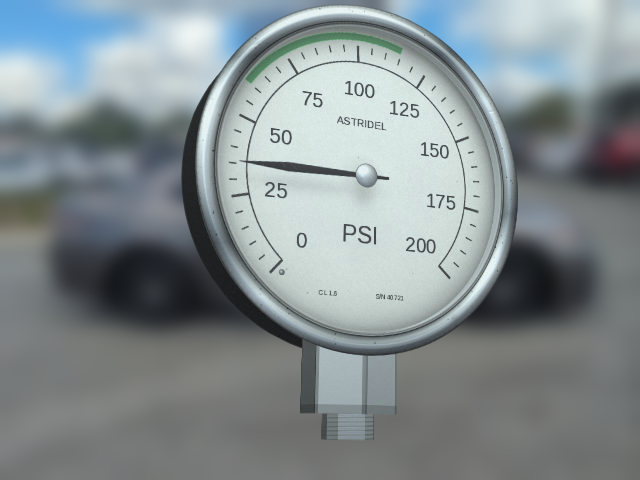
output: **35** psi
